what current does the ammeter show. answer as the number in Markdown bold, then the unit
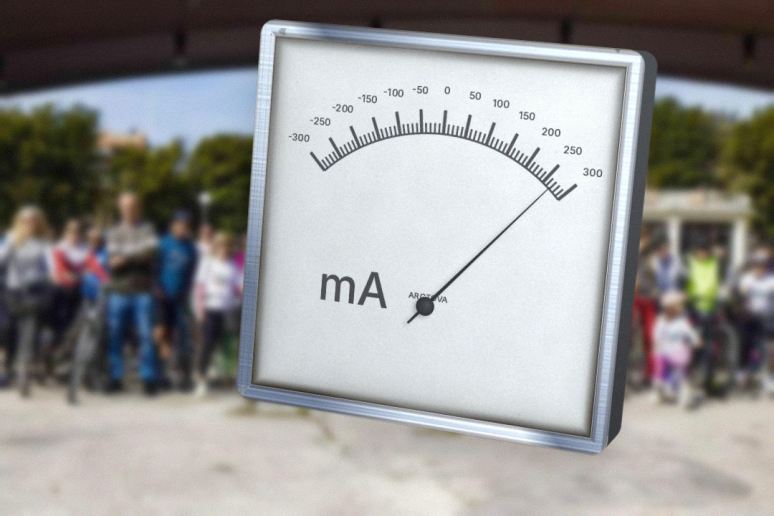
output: **270** mA
